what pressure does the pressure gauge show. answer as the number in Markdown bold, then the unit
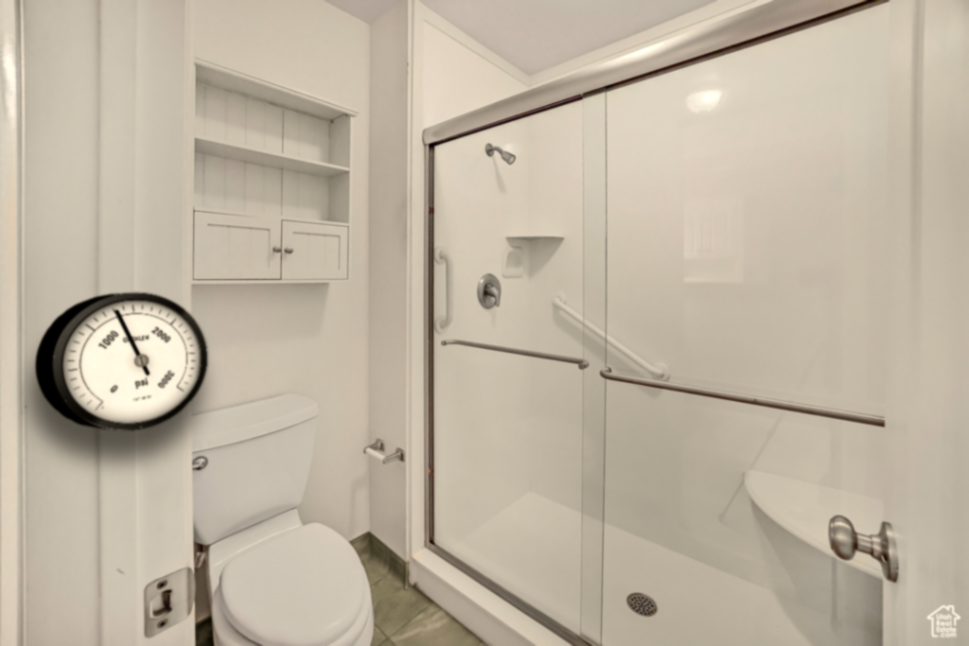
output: **1300** psi
